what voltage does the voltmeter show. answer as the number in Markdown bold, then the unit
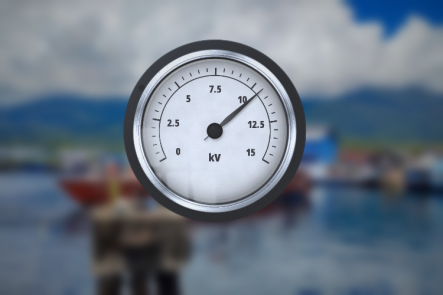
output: **10.5** kV
